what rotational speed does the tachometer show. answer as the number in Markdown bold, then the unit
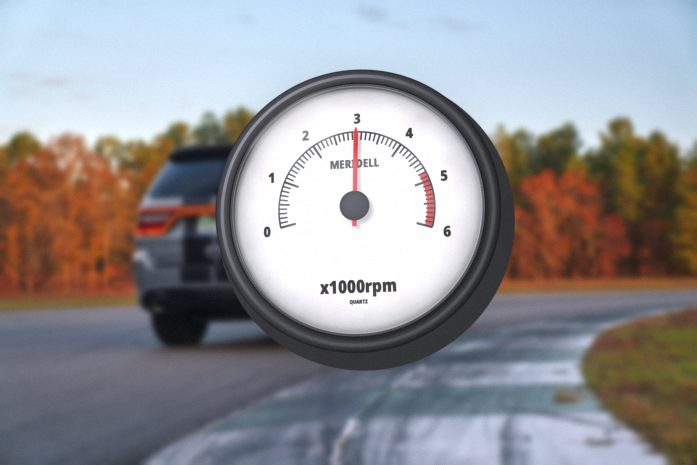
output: **3000** rpm
